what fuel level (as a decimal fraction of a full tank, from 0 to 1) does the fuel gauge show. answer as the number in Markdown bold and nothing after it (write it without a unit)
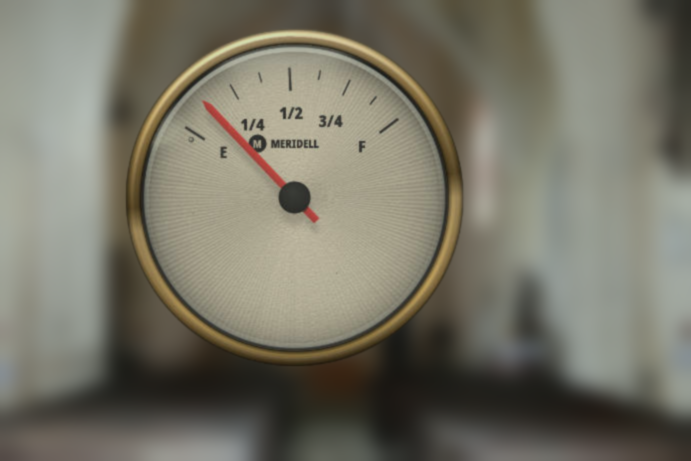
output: **0.125**
